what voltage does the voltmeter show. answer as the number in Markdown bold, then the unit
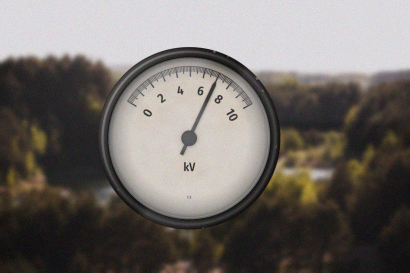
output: **7** kV
